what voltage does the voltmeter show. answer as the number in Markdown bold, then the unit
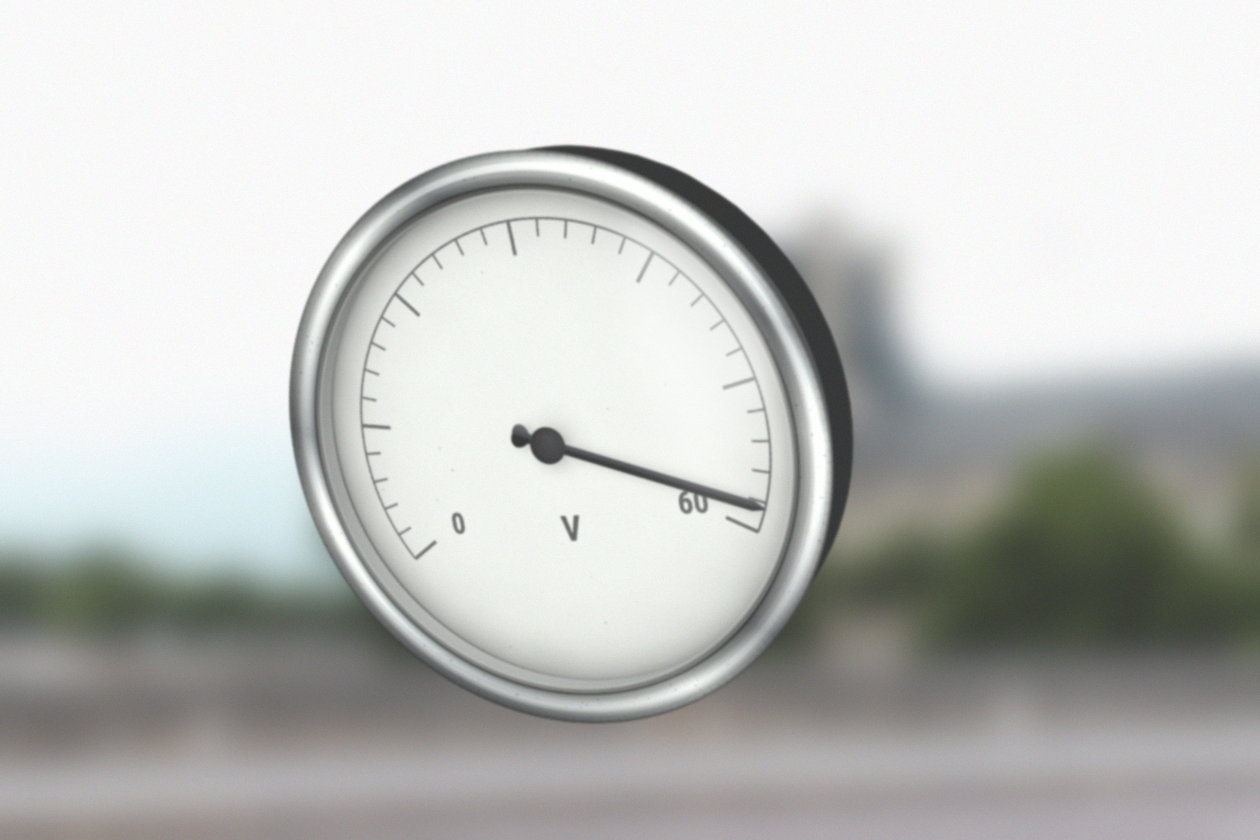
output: **58** V
